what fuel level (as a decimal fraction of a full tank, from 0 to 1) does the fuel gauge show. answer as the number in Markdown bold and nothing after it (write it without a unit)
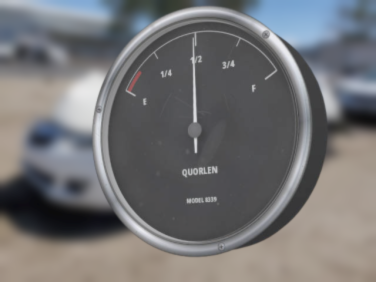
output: **0.5**
